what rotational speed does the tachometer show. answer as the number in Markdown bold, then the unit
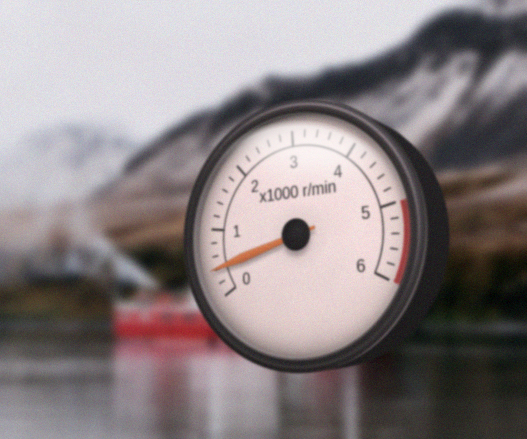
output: **400** rpm
